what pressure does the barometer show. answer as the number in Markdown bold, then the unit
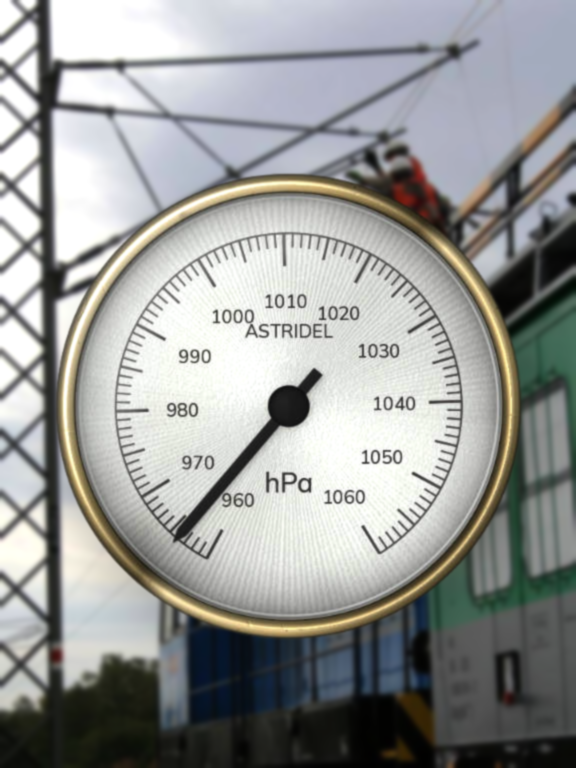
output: **964** hPa
